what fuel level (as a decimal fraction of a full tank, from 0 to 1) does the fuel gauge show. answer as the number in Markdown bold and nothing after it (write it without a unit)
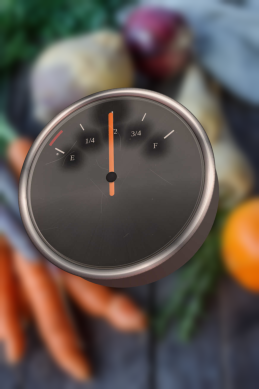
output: **0.5**
